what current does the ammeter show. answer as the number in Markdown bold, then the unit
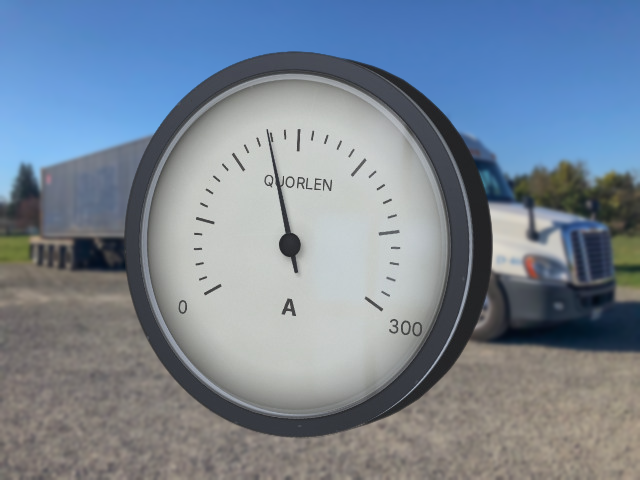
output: **130** A
